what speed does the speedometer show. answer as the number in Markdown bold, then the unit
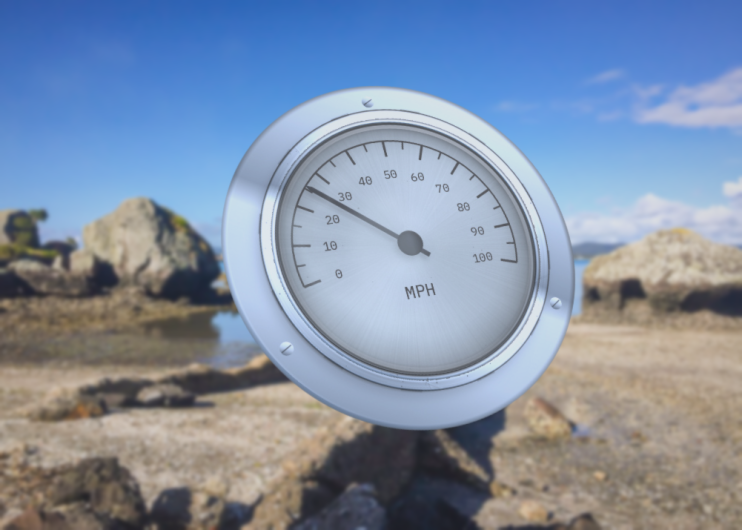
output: **25** mph
